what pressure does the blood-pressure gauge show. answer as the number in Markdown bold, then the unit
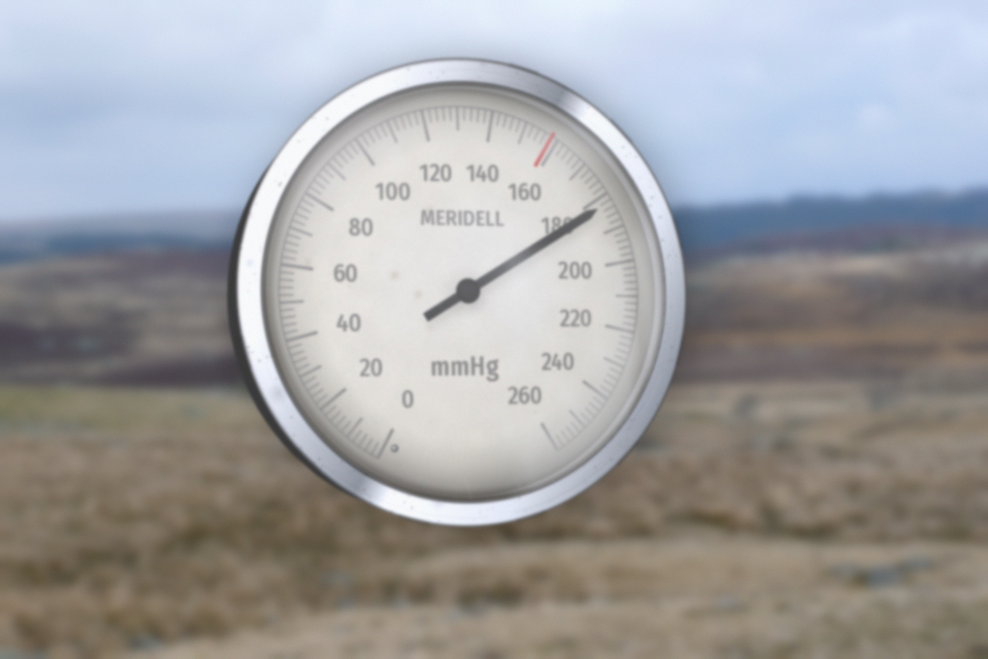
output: **182** mmHg
